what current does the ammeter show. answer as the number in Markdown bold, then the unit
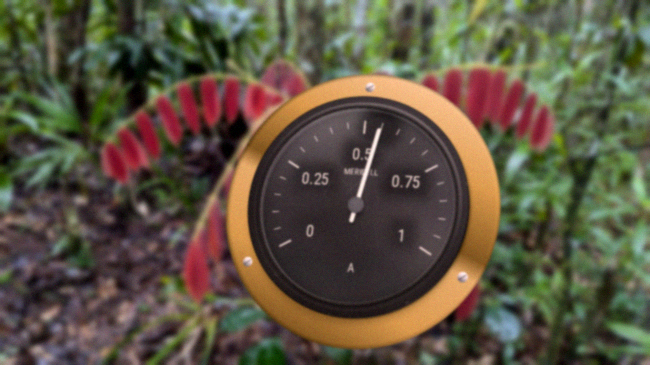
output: **0.55** A
